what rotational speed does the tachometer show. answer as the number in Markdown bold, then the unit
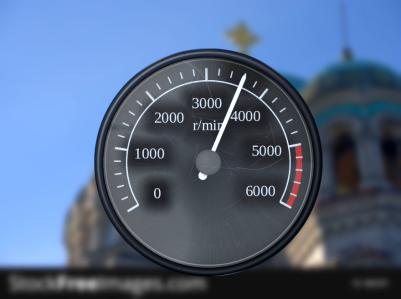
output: **3600** rpm
